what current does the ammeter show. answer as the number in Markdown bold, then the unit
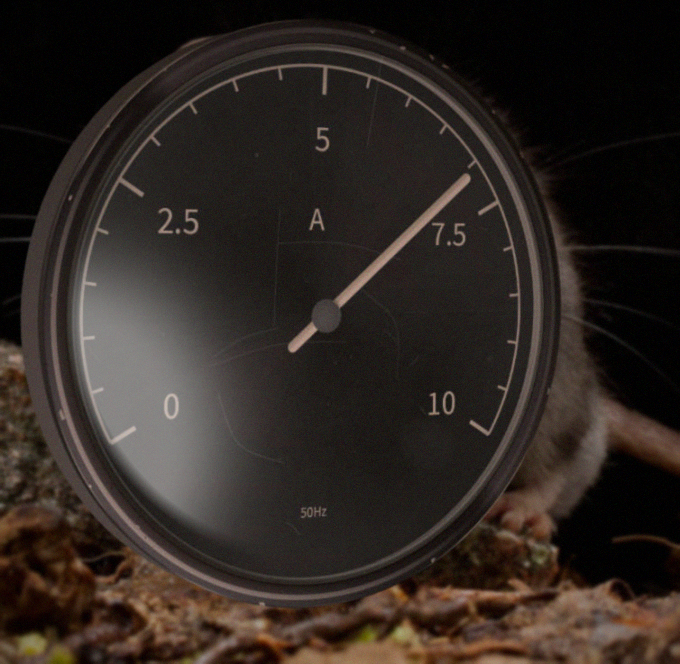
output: **7** A
